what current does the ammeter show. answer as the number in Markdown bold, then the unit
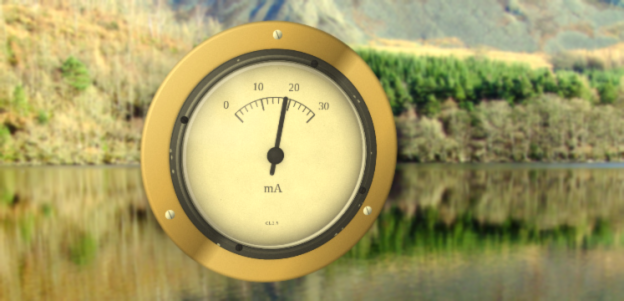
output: **18** mA
